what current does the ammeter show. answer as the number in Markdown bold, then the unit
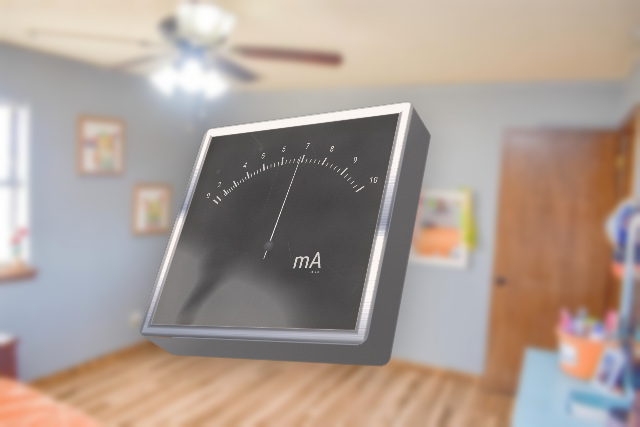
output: **7** mA
